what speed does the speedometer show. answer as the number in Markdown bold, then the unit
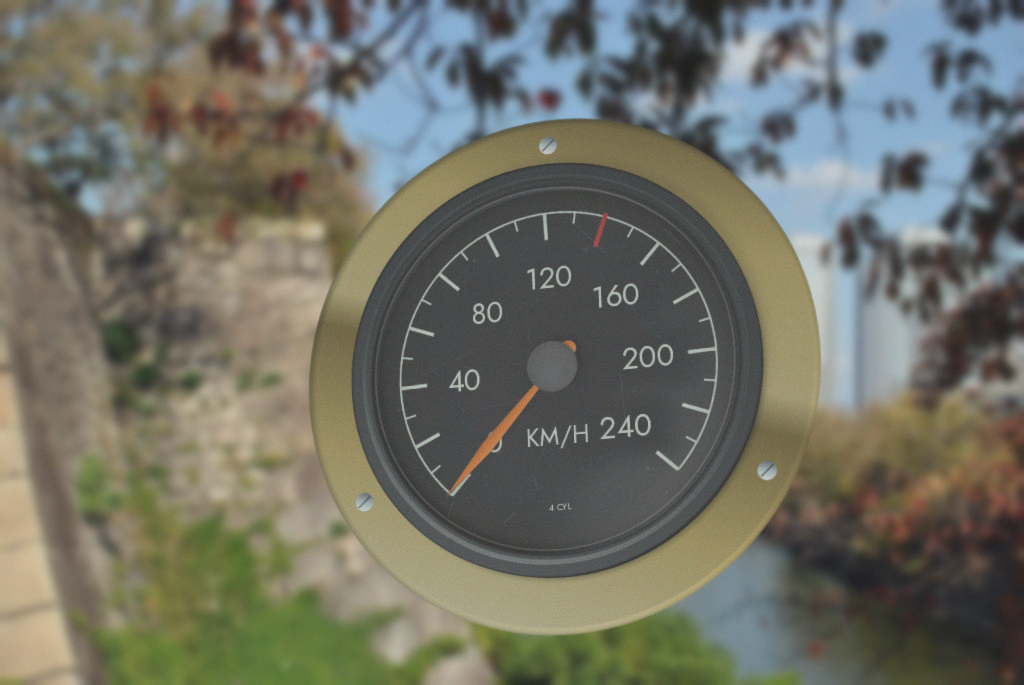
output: **0** km/h
